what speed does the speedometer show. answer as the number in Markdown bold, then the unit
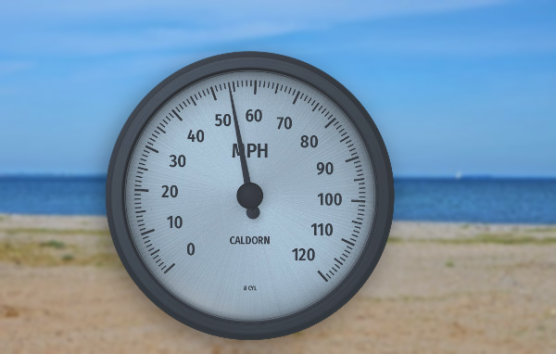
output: **54** mph
